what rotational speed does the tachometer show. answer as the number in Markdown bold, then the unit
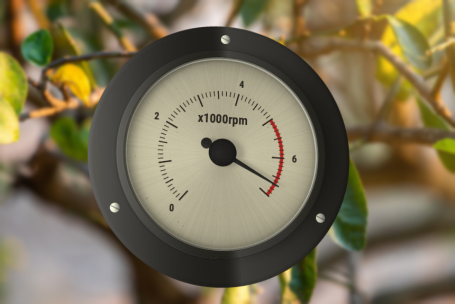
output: **6700** rpm
